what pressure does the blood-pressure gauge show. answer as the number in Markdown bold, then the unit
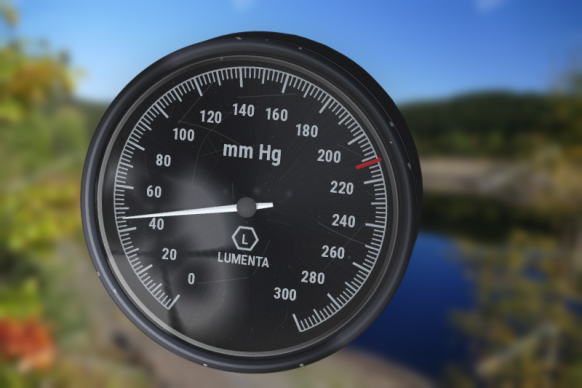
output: **46** mmHg
